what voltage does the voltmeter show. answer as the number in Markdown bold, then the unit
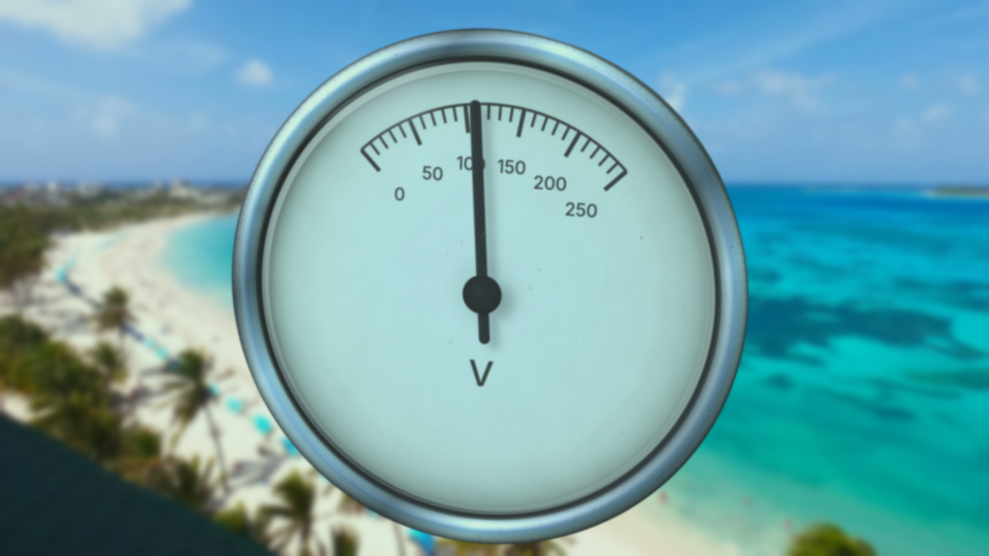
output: **110** V
